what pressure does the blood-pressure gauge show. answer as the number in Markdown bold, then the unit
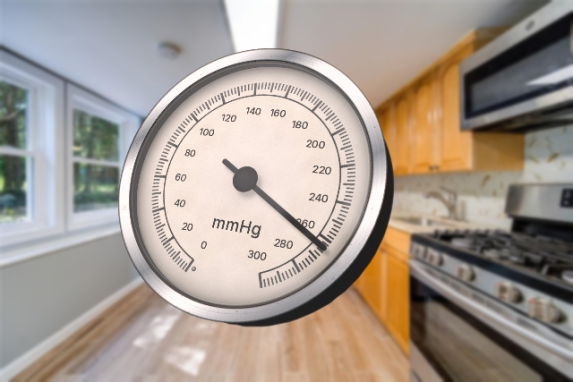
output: **264** mmHg
